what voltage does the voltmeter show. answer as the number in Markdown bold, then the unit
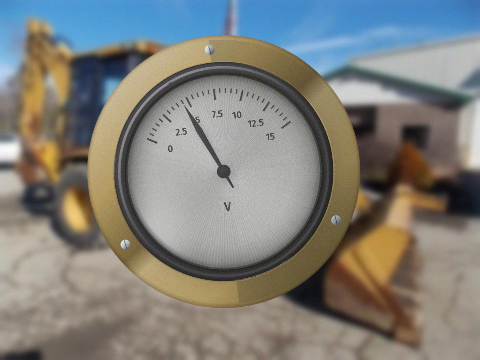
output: **4.5** V
